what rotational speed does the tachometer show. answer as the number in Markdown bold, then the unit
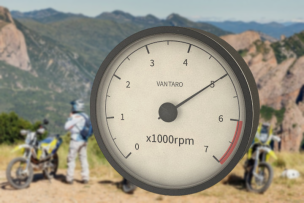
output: **5000** rpm
